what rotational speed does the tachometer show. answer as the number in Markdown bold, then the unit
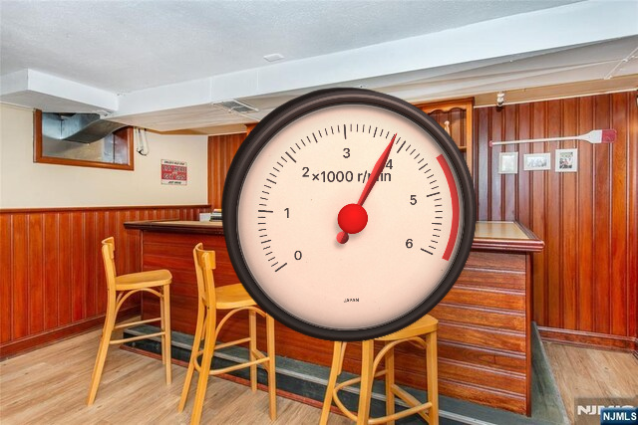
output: **3800** rpm
